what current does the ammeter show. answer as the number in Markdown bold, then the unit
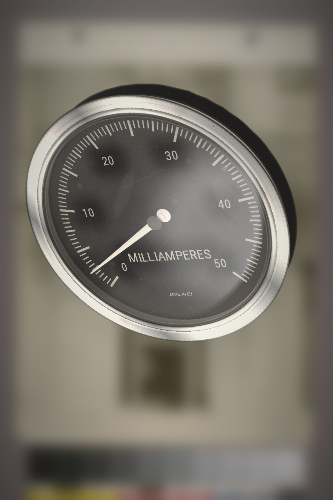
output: **2.5** mA
